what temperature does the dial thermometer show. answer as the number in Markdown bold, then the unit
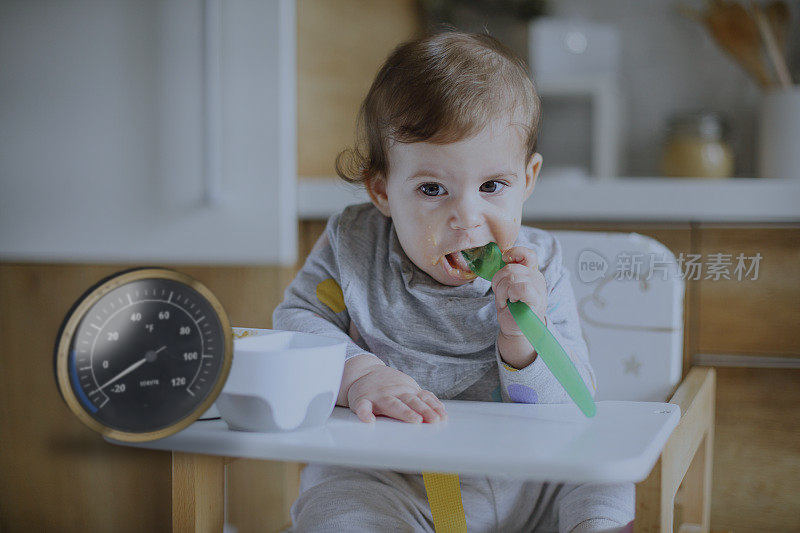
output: **-12** °F
